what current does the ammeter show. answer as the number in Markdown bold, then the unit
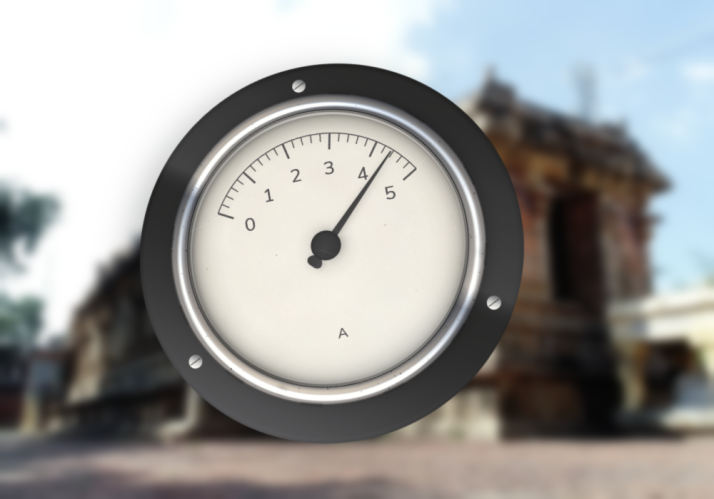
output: **4.4** A
